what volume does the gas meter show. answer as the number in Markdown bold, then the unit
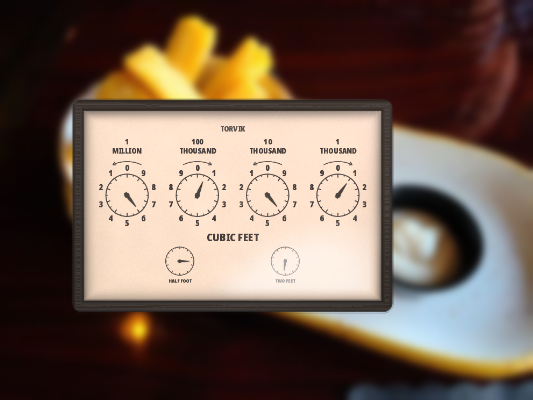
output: **606100** ft³
